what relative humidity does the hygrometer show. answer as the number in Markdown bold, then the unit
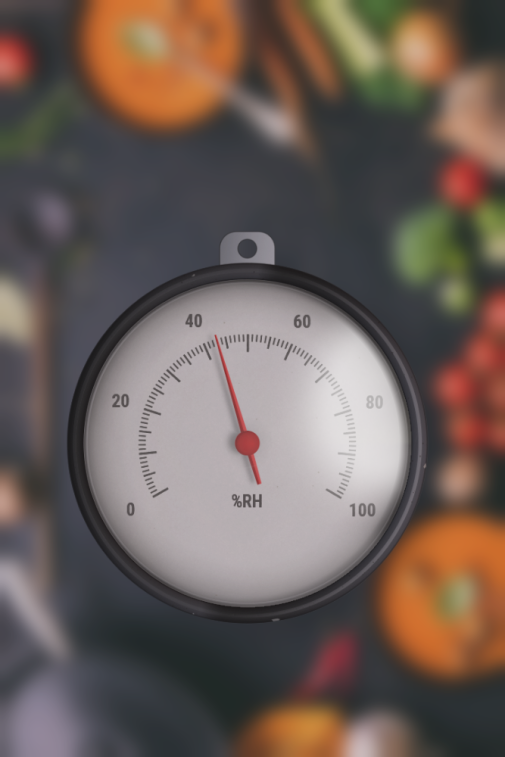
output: **43** %
